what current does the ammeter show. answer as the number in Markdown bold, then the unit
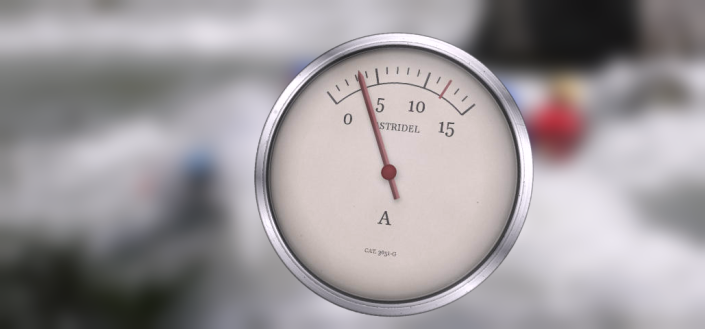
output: **3.5** A
